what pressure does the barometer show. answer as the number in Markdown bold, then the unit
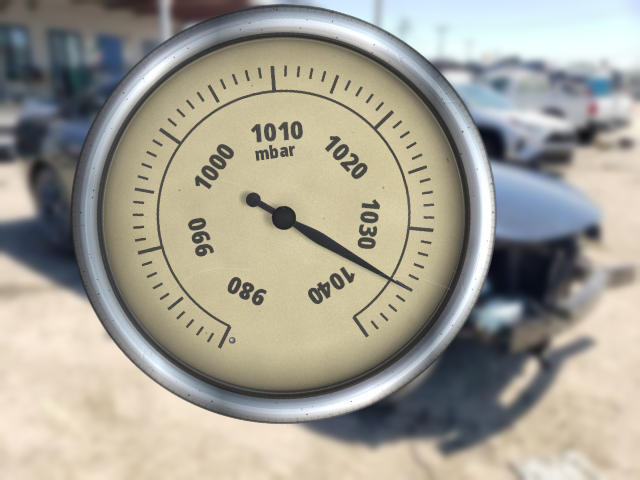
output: **1035** mbar
